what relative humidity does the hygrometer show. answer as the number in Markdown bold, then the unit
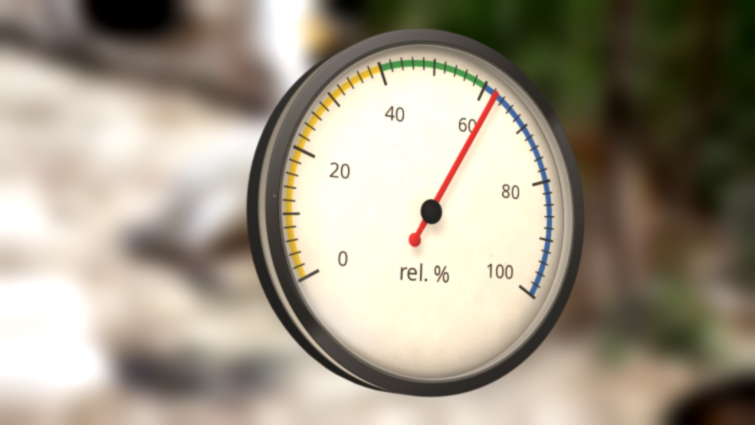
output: **62** %
